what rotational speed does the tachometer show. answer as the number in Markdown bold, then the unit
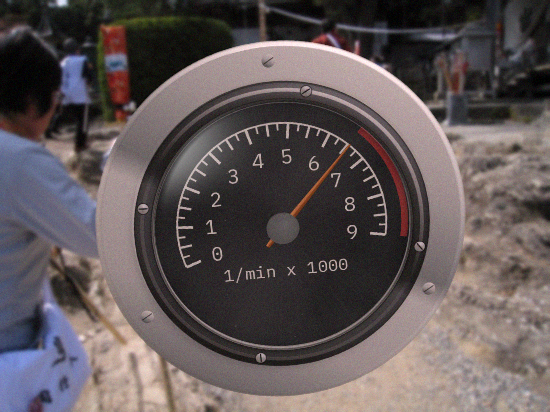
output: **6500** rpm
